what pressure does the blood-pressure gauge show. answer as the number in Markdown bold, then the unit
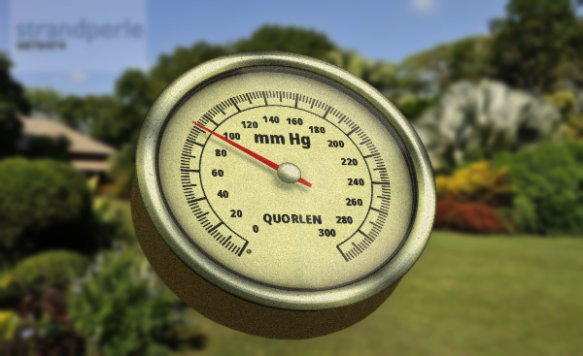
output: **90** mmHg
